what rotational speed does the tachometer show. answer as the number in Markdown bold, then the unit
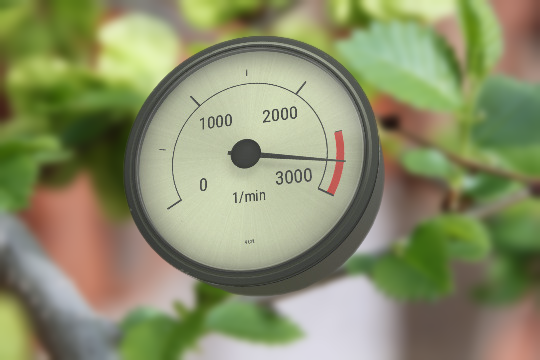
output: **2750** rpm
